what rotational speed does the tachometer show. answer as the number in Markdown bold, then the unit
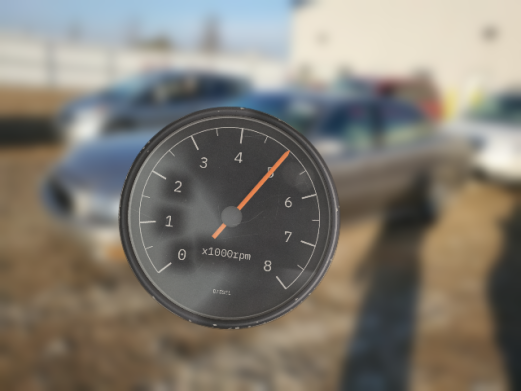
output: **5000** rpm
